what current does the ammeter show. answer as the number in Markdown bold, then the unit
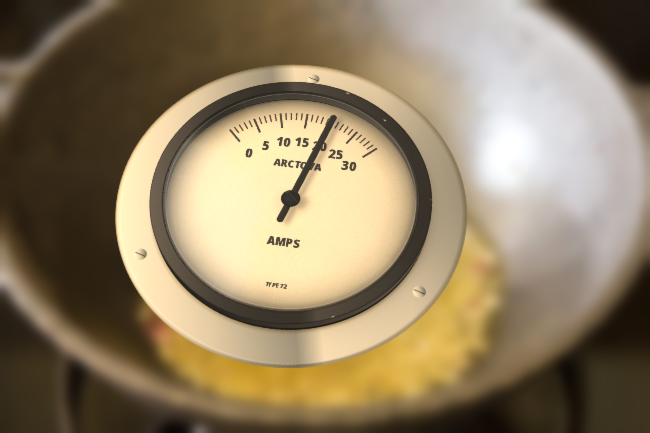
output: **20** A
